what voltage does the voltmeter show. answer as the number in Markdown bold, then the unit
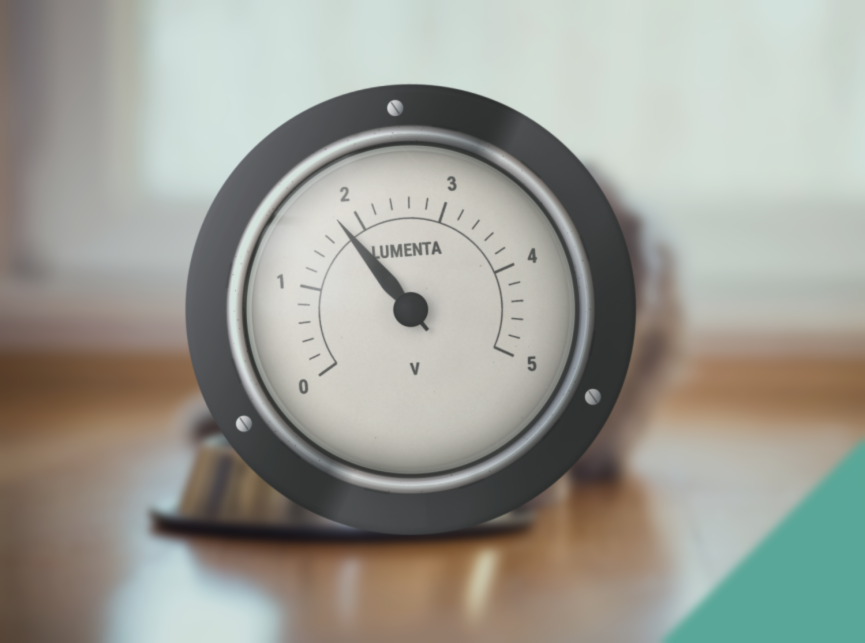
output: **1.8** V
